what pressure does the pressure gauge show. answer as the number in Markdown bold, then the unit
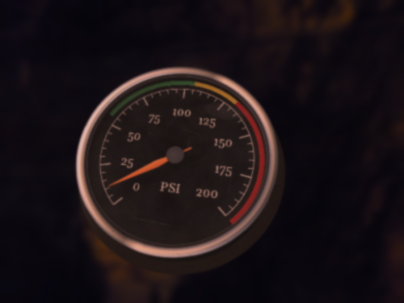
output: **10** psi
